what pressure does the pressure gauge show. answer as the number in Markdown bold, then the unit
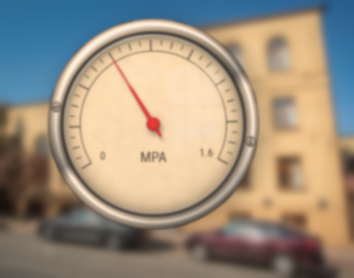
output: **0.6** MPa
